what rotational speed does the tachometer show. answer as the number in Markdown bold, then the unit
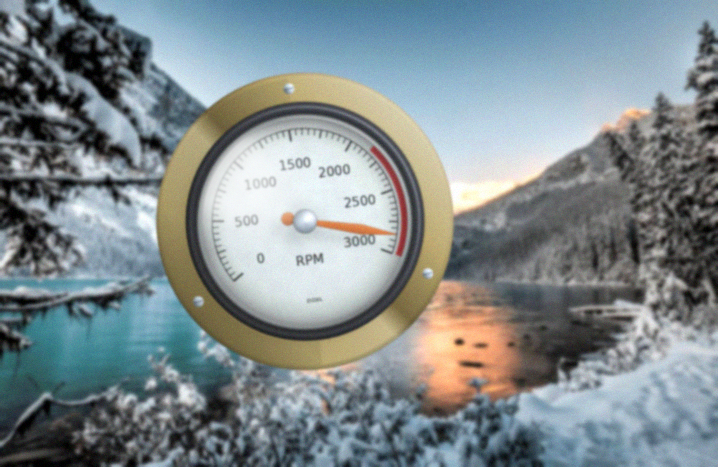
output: **2850** rpm
